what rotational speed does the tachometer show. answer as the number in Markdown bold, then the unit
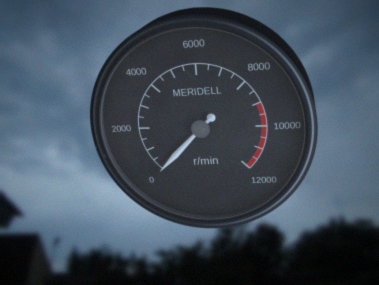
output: **0** rpm
